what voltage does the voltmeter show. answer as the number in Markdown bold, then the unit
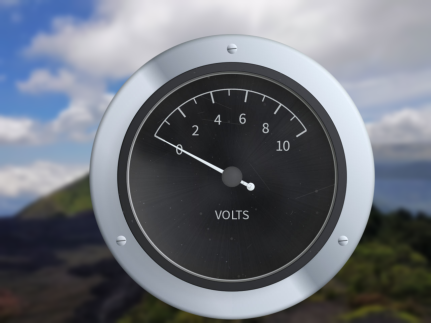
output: **0** V
